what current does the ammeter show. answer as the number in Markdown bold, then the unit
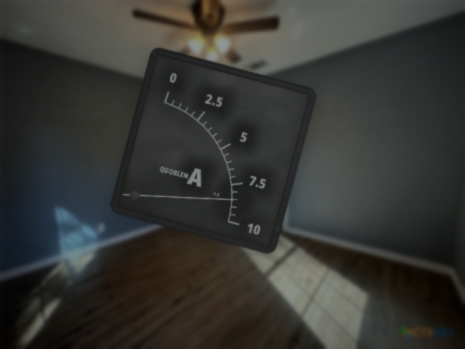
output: **8.5** A
